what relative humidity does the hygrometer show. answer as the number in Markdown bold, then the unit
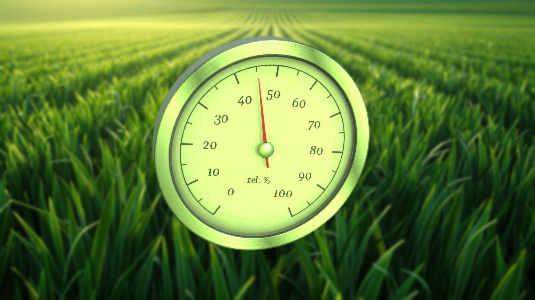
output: **45** %
